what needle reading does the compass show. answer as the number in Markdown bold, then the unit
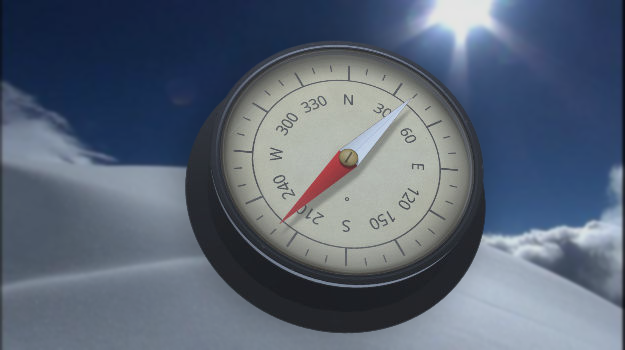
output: **220** °
